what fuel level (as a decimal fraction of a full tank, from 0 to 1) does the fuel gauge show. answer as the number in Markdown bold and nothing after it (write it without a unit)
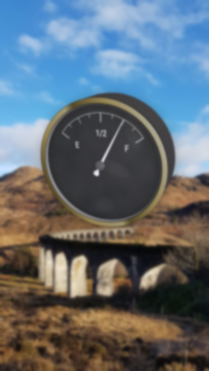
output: **0.75**
